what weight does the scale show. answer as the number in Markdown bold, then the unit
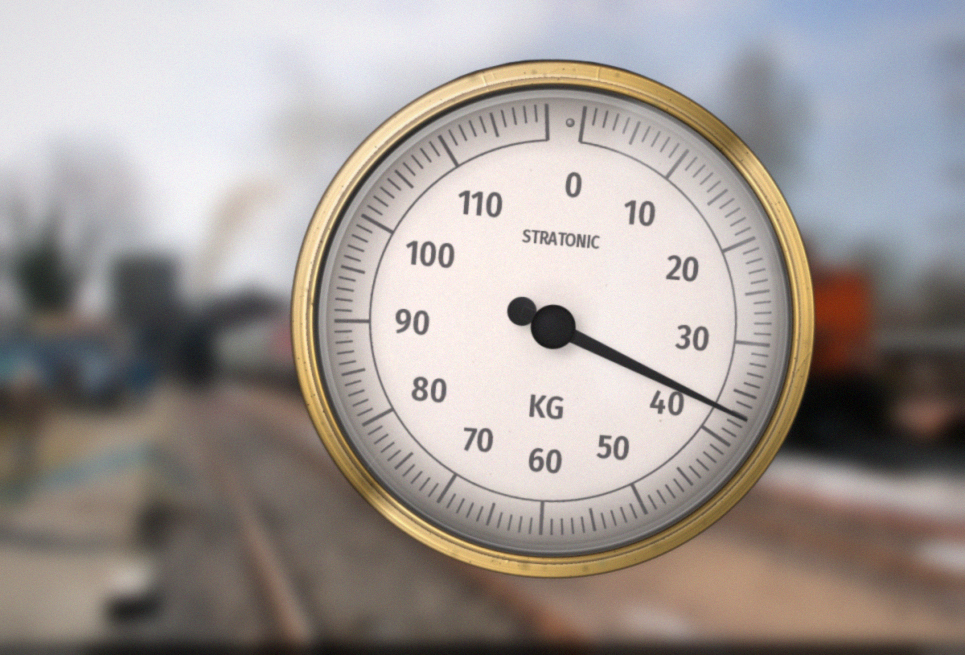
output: **37** kg
